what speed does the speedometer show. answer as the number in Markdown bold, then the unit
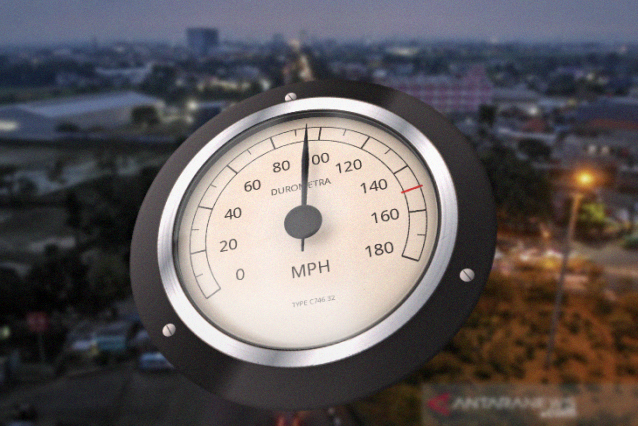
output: **95** mph
